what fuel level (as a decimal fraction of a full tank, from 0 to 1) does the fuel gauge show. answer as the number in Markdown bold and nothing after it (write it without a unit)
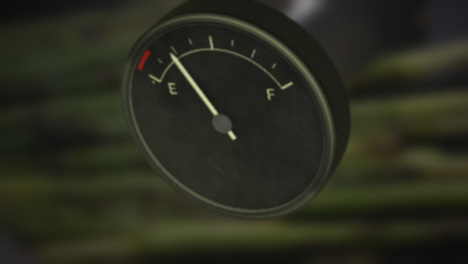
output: **0.25**
